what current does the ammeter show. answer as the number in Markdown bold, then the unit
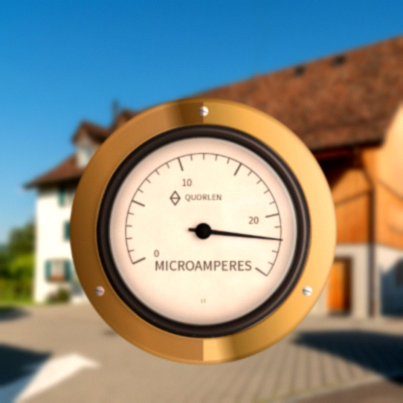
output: **22** µA
